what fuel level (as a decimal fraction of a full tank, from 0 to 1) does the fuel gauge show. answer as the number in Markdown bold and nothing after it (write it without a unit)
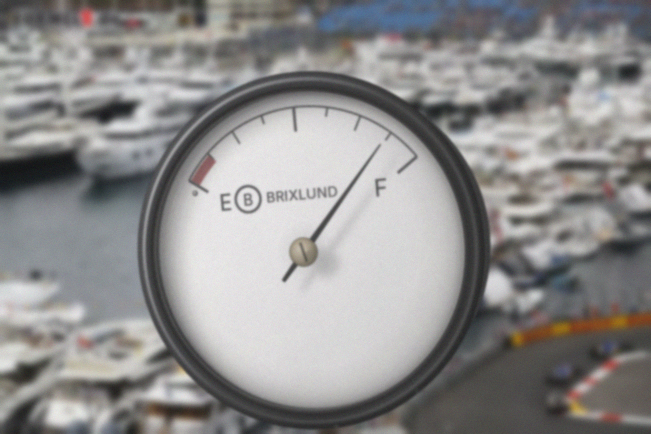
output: **0.875**
